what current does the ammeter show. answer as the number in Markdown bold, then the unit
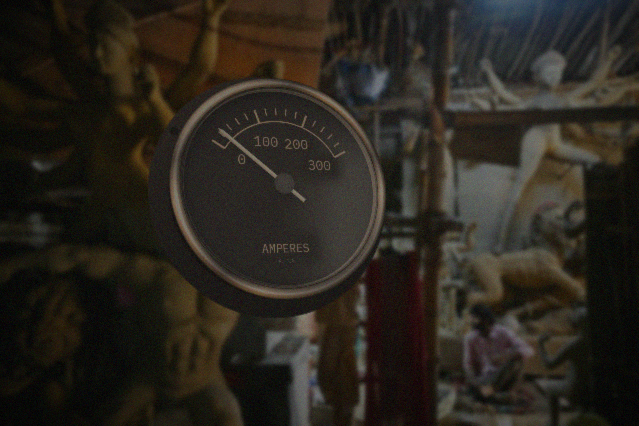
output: **20** A
